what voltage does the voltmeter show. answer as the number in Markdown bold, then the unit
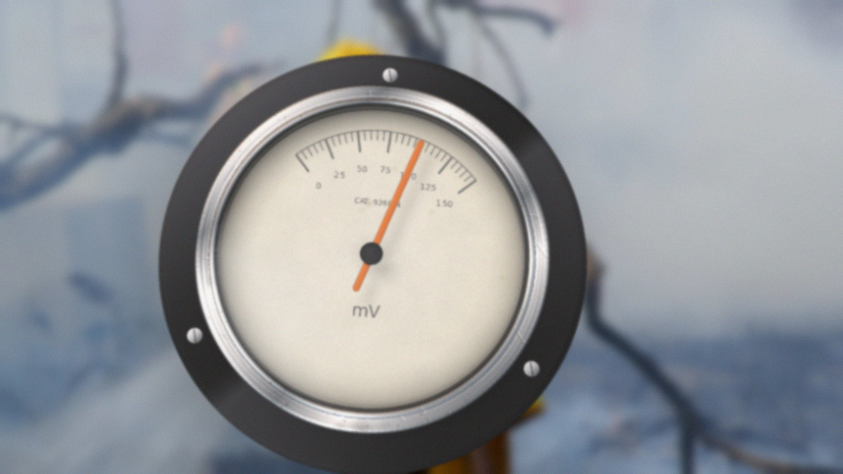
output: **100** mV
